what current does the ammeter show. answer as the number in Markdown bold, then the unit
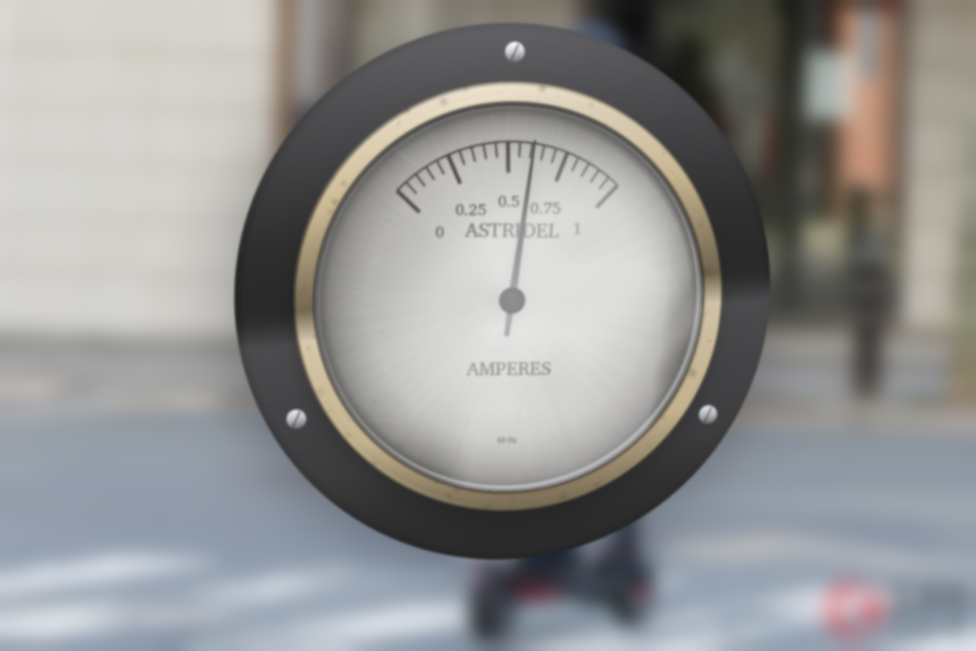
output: **0.6** A
